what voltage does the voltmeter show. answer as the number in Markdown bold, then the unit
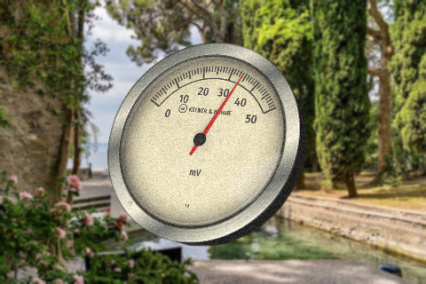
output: **35** mV
